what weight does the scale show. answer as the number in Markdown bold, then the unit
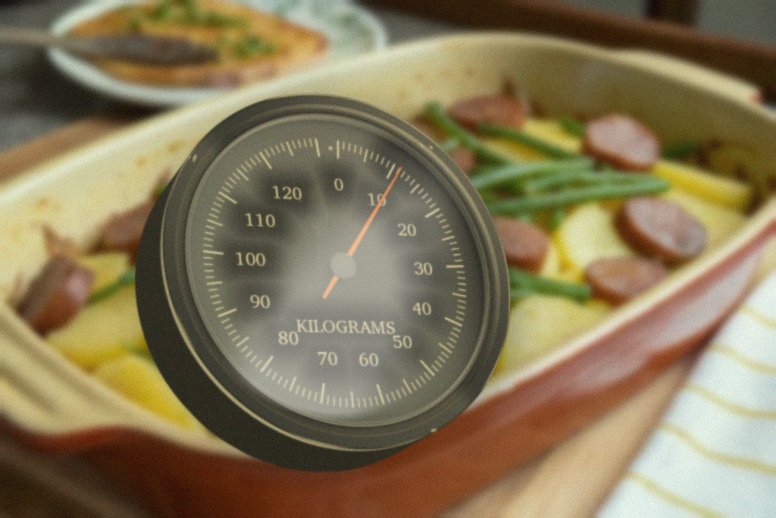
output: **11** kg
